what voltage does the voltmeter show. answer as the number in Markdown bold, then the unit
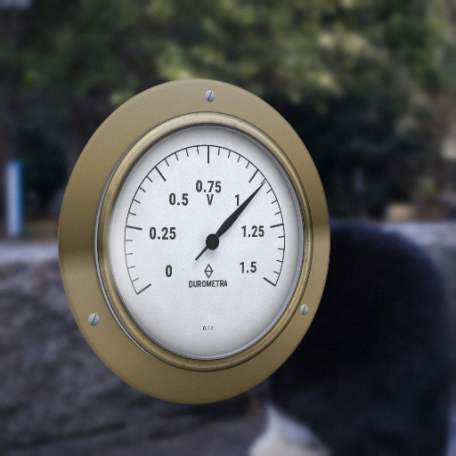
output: **1.05** V
